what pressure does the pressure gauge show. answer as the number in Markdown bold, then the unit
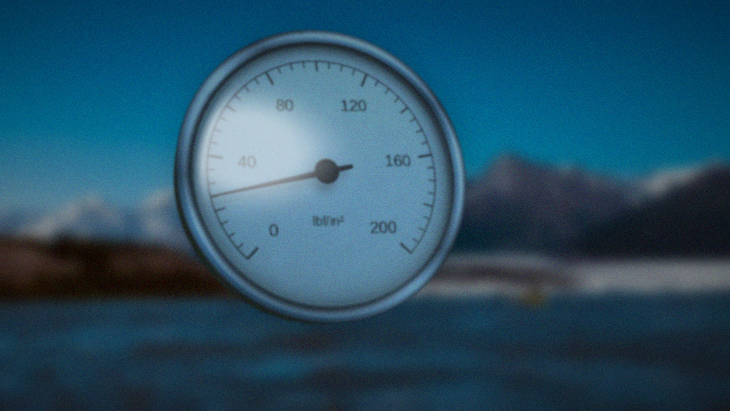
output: **25** psi
